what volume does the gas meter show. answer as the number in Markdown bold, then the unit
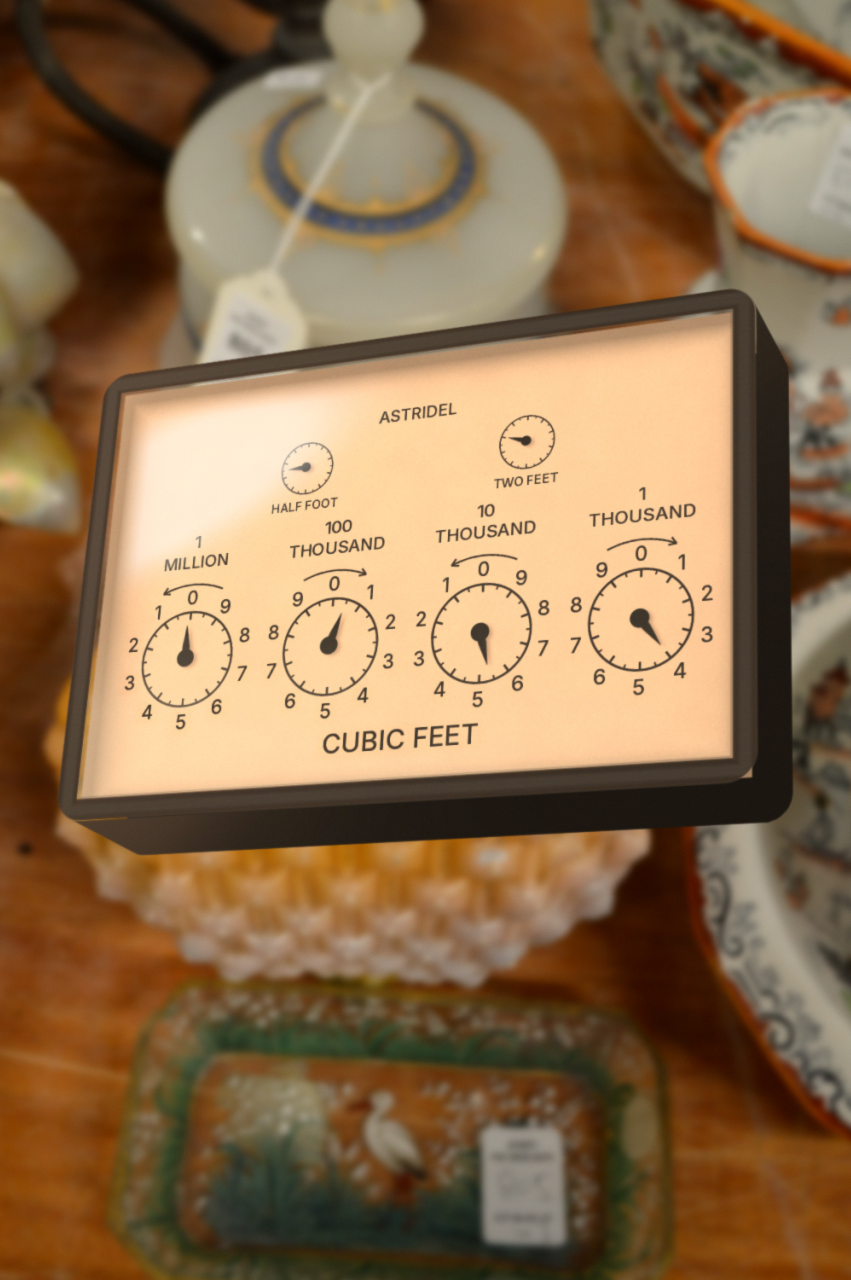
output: **5400** ft³
